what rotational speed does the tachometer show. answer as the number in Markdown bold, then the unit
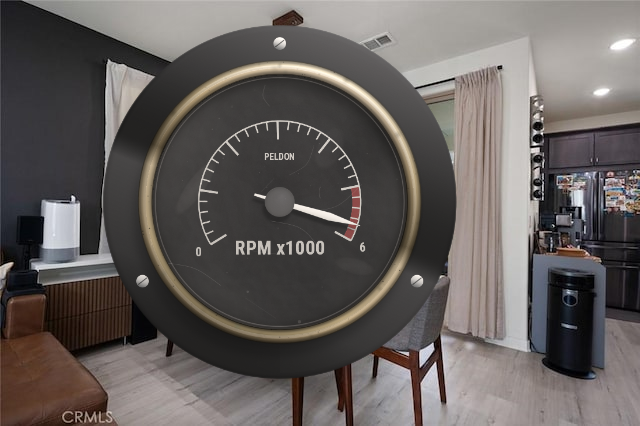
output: **5700** rpm
